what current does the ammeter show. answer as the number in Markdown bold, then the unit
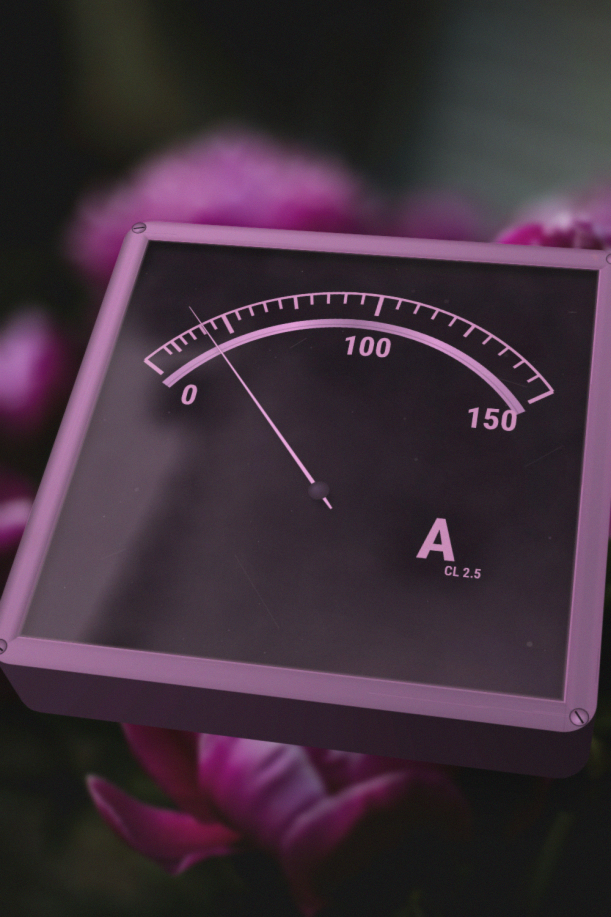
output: **40** A
